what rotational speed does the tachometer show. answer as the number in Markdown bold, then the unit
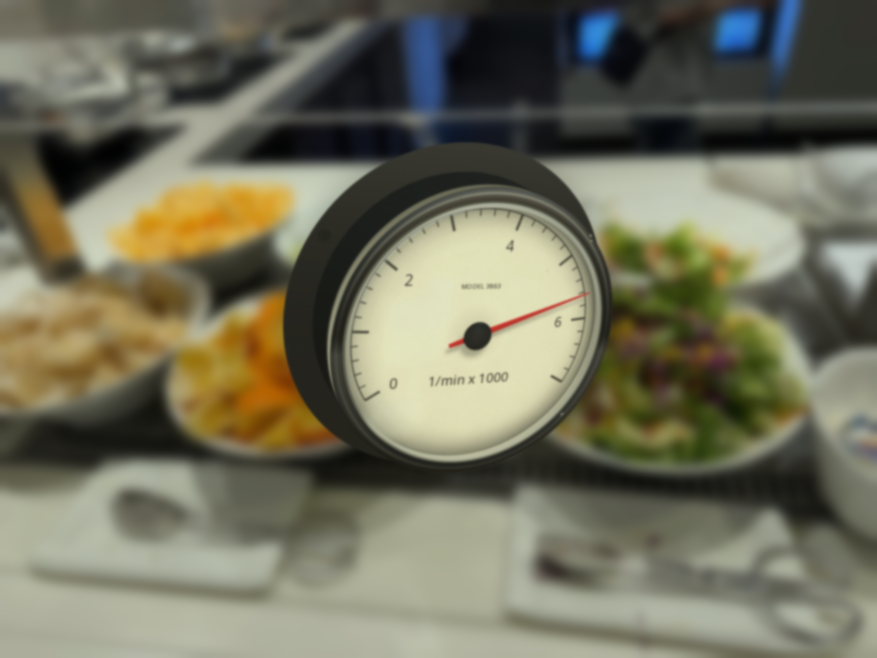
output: **5600** rpm
